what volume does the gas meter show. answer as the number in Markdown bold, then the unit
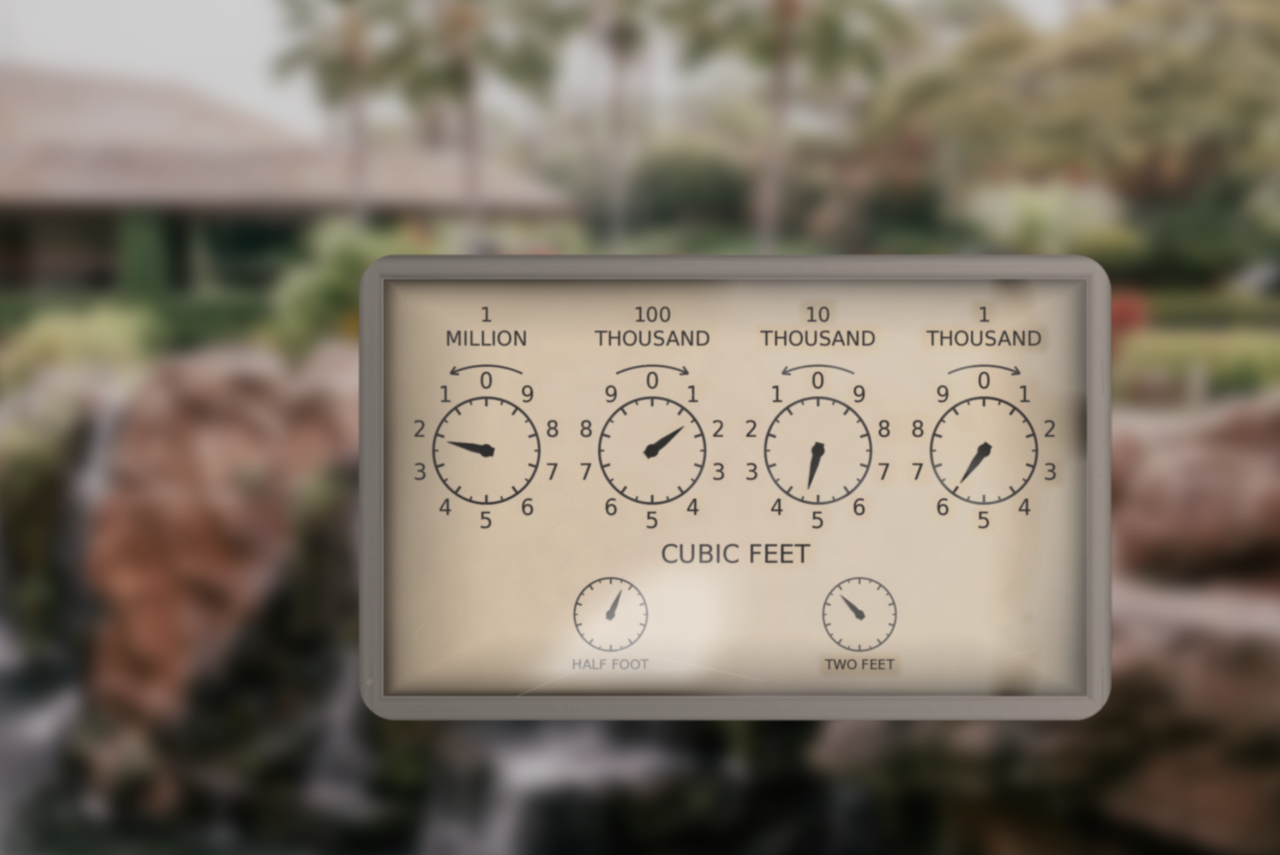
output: **214600** ft³
